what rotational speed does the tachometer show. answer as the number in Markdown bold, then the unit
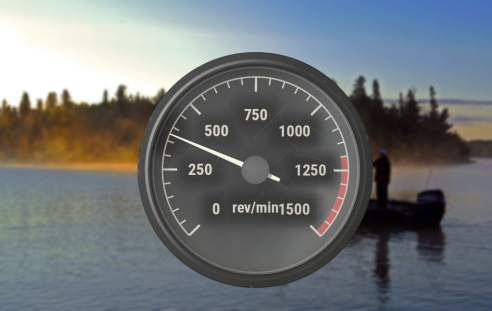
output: **375** rpm
